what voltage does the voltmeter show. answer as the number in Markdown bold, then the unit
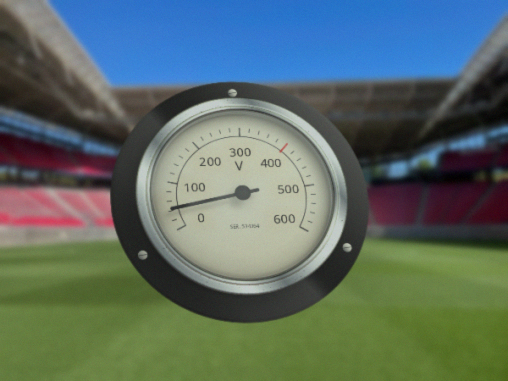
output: **40** V
